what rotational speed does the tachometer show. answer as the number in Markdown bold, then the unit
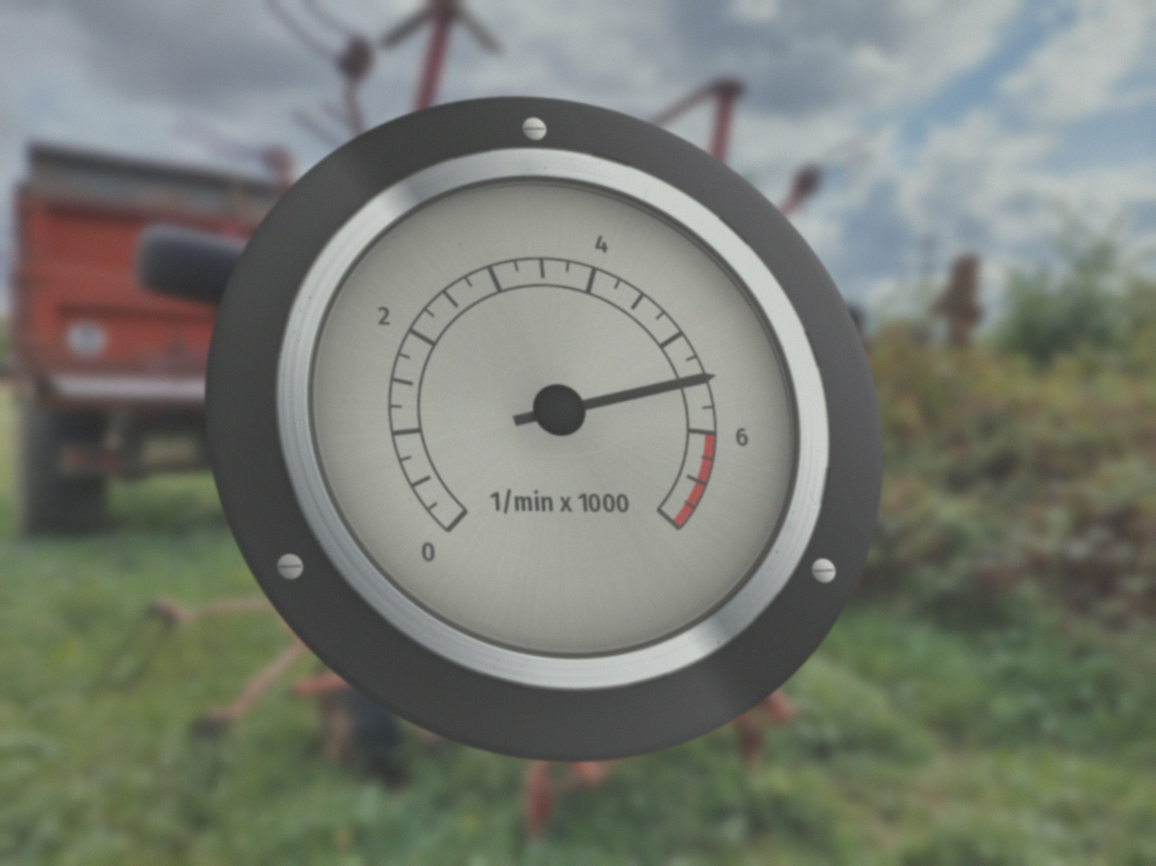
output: **5500** rpm
